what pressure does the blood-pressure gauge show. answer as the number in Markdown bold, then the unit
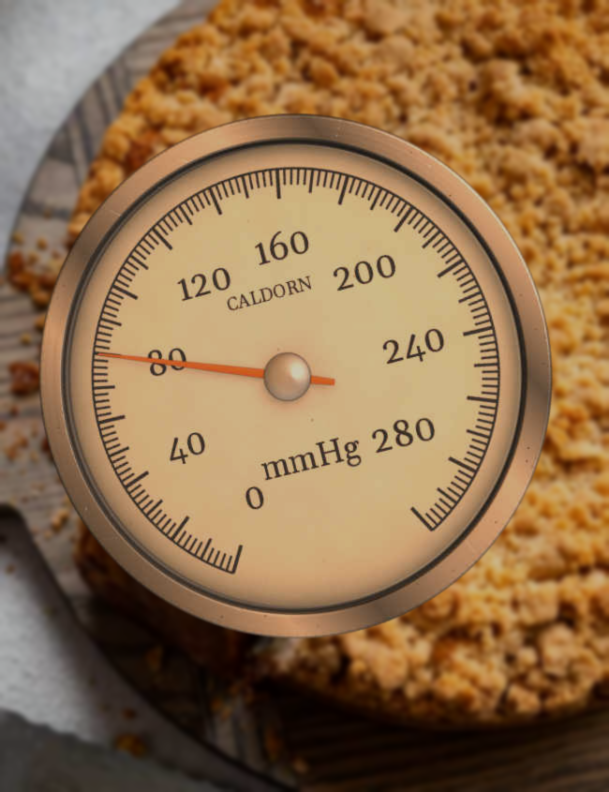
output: **80** mmHg
